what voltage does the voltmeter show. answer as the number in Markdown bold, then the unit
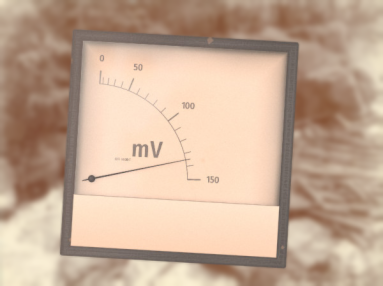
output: **135** mV
